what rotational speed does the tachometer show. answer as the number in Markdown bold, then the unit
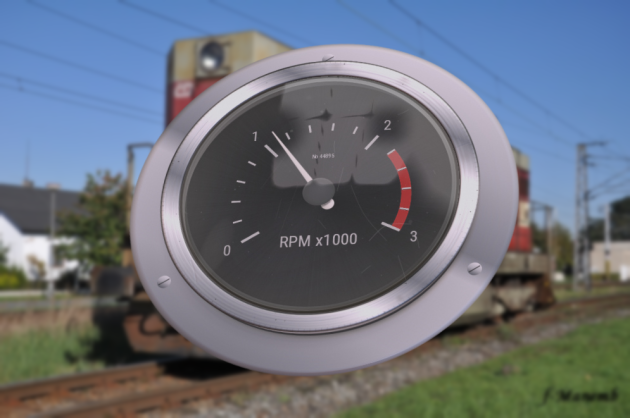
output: **1100** rpm
